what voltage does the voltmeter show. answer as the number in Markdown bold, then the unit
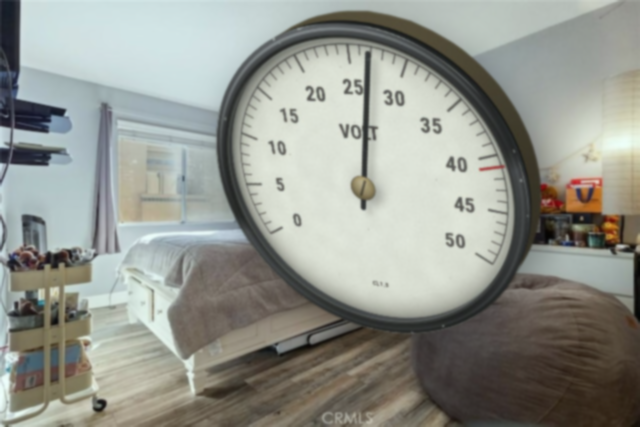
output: **27** V
